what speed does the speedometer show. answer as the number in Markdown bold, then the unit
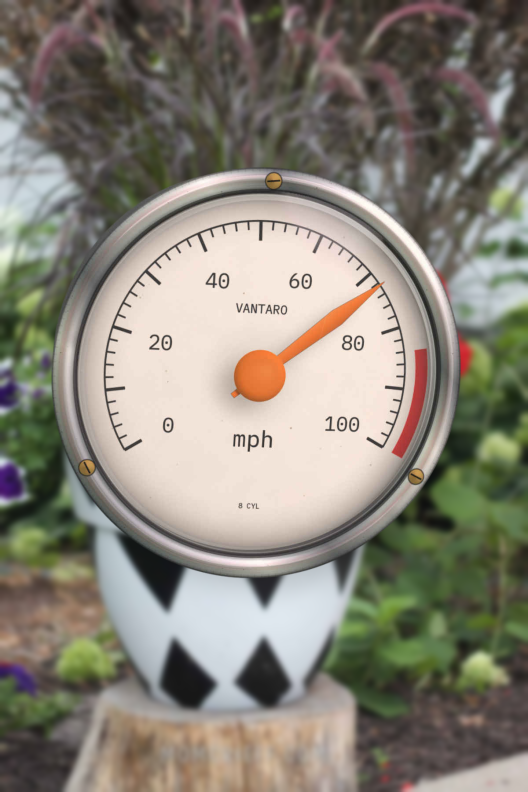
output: **72** mph
